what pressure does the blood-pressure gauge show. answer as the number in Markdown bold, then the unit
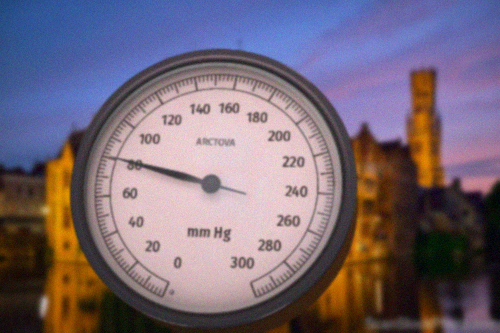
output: **80** mmHg
